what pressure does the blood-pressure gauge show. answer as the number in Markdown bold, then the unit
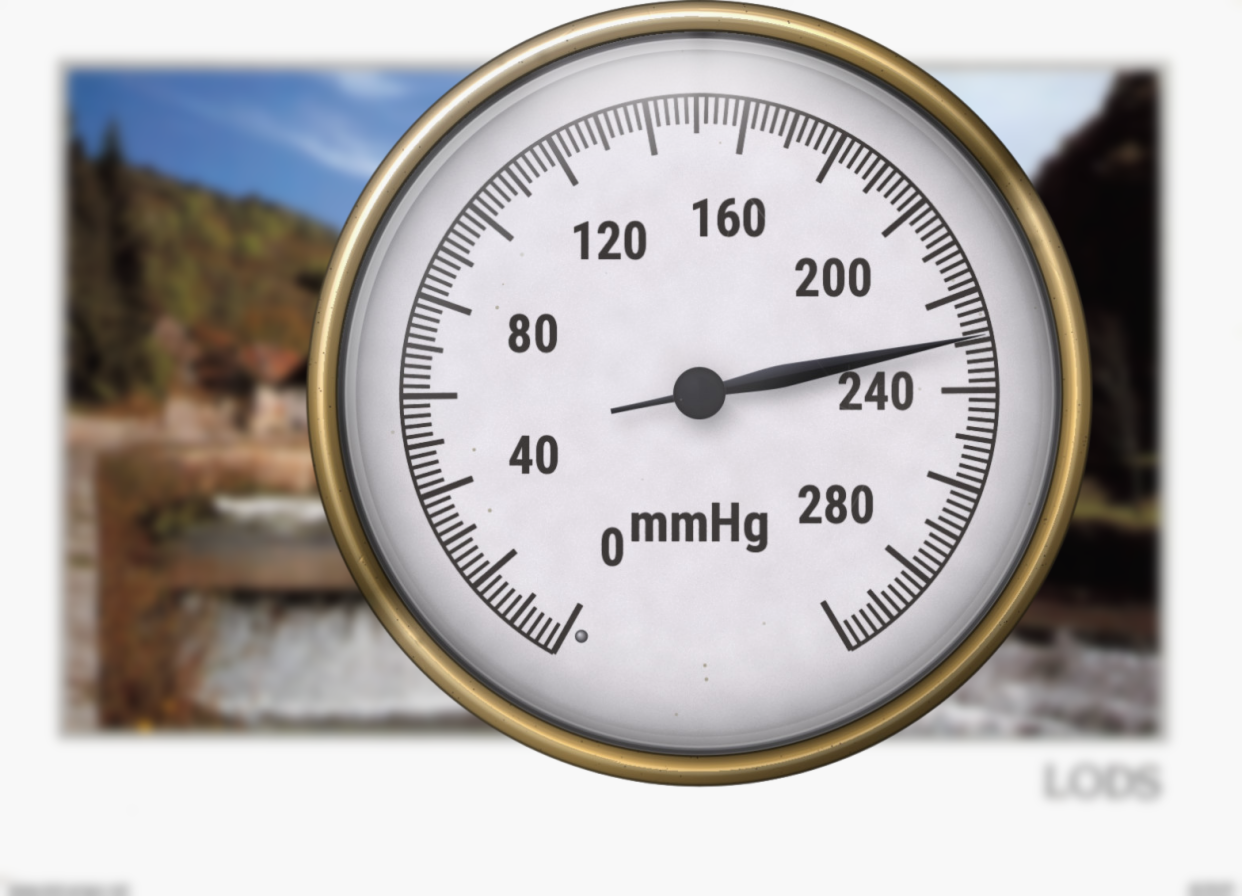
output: **229** mmHg
